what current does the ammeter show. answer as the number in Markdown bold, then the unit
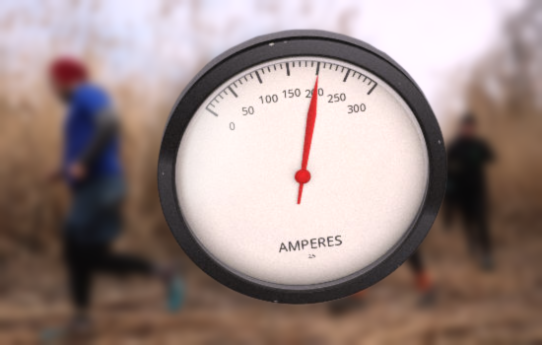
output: **200** A
